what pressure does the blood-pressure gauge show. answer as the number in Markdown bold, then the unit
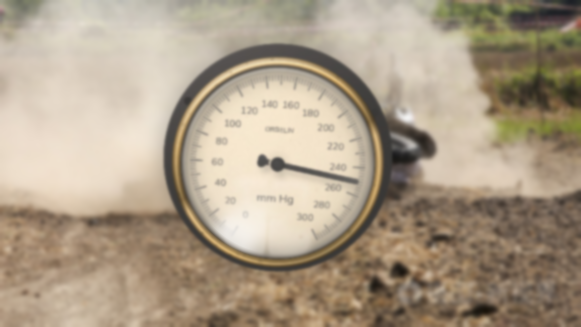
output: **250** mmHg
